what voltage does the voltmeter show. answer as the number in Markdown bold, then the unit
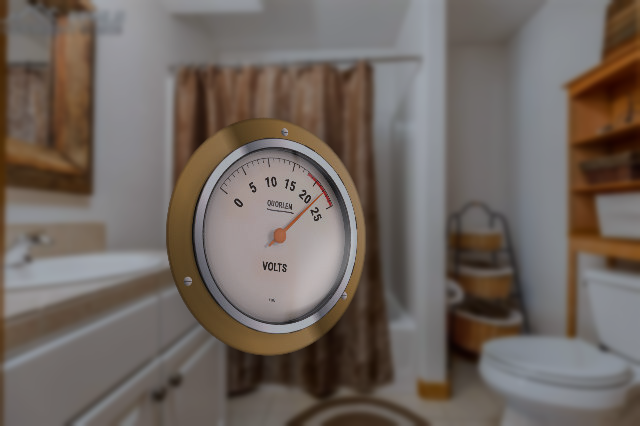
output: **22** V
